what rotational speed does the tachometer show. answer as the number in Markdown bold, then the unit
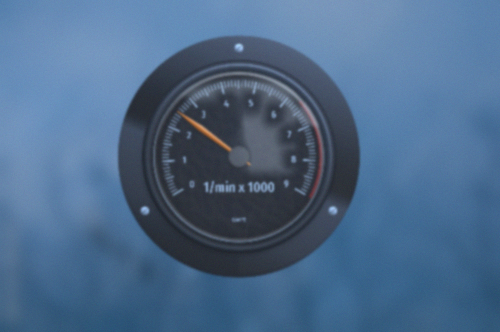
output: **2500** rpm
